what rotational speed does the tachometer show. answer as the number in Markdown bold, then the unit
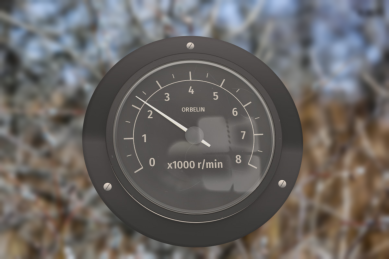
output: **2250** rpm
